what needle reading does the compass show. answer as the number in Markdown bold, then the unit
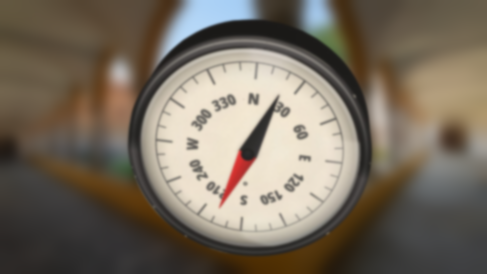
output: **200** °
